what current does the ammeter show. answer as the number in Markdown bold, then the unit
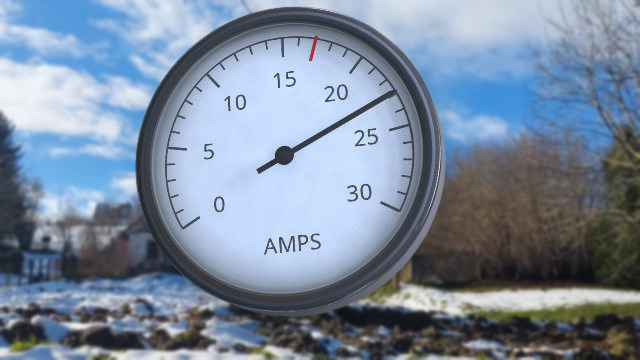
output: **23** A
